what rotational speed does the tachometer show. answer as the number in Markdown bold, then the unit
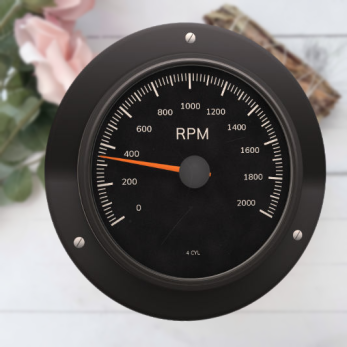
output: **340** rpm
